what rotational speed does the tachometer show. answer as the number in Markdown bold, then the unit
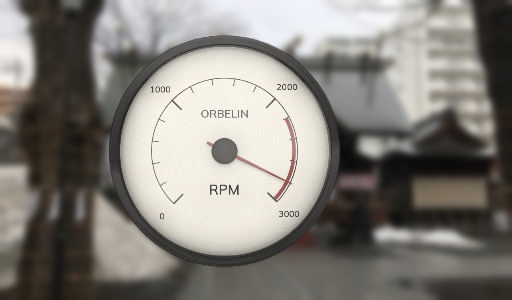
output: **2800** rpm
